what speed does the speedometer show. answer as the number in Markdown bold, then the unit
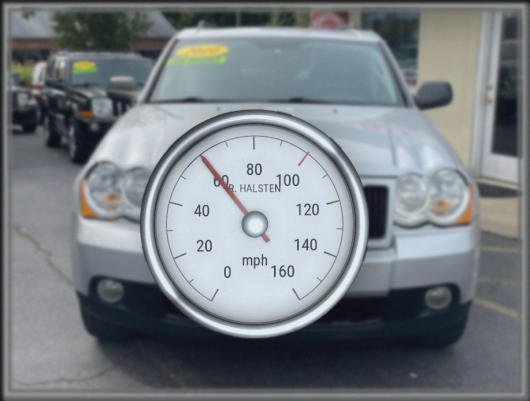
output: **60** mph
